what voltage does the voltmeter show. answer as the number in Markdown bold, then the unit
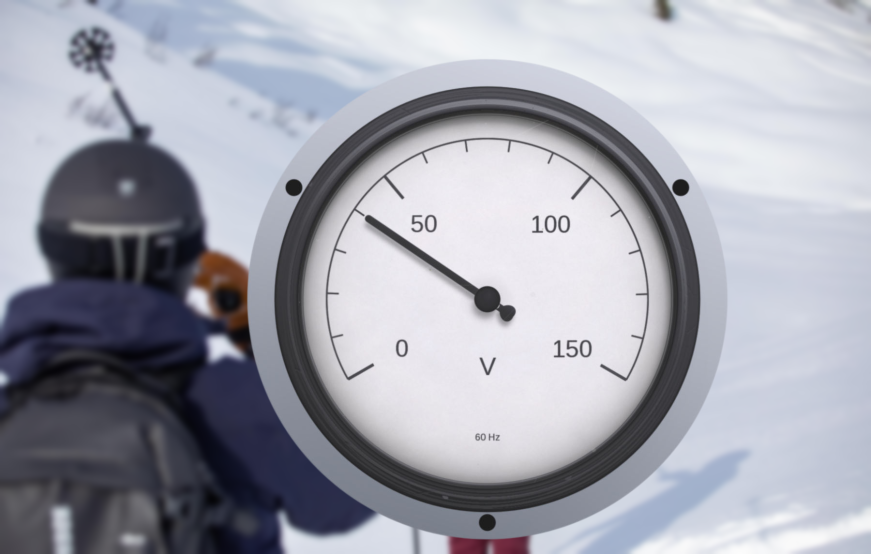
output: **40** V
